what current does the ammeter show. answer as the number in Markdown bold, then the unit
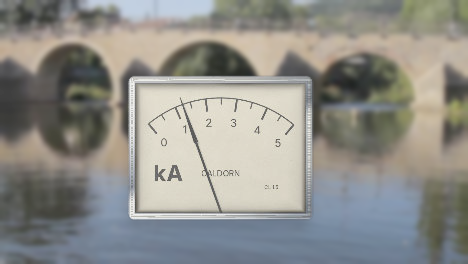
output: **1.25** kA
